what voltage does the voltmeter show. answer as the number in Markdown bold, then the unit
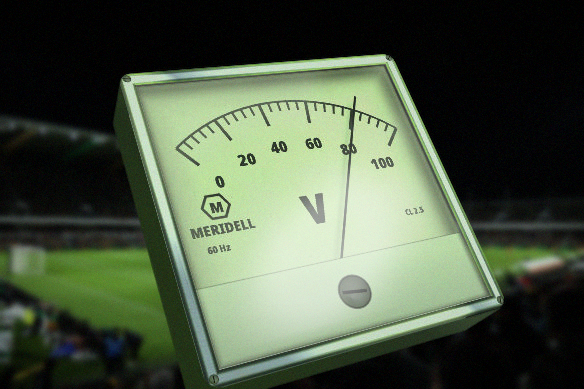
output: **80** V
